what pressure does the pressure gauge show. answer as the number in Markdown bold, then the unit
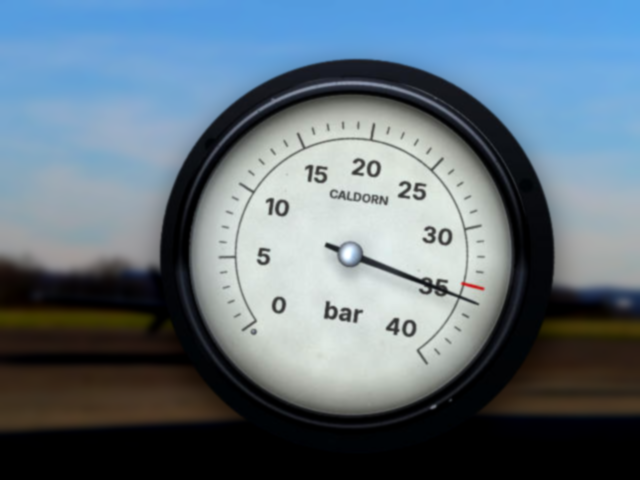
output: **35** bar
